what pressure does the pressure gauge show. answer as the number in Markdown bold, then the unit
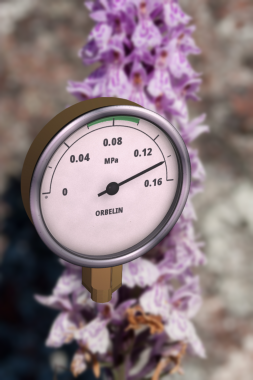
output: **0.14** MPa
